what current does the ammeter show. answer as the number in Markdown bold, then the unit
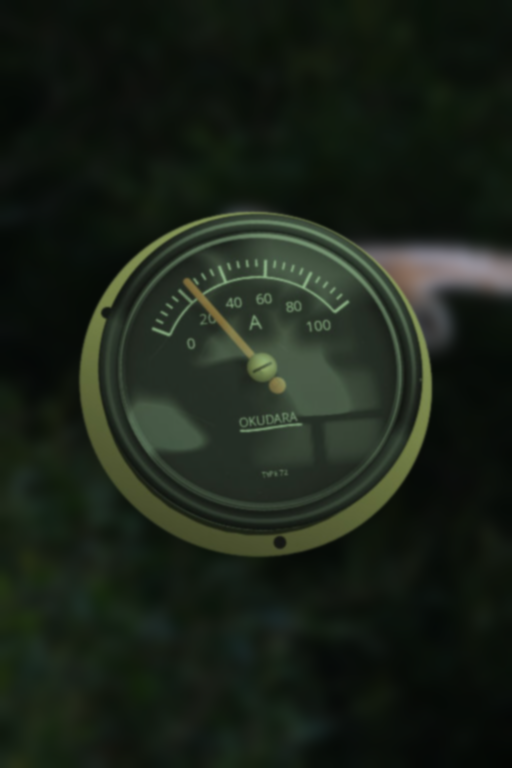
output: **24** A
